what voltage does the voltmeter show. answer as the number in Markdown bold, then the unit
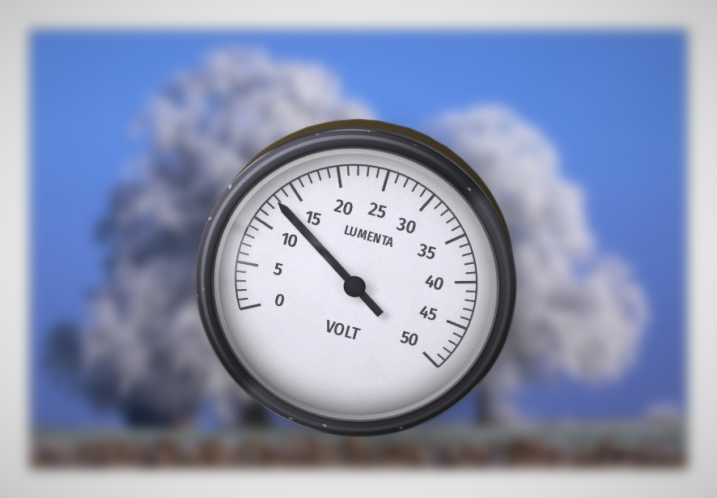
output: **13** V
